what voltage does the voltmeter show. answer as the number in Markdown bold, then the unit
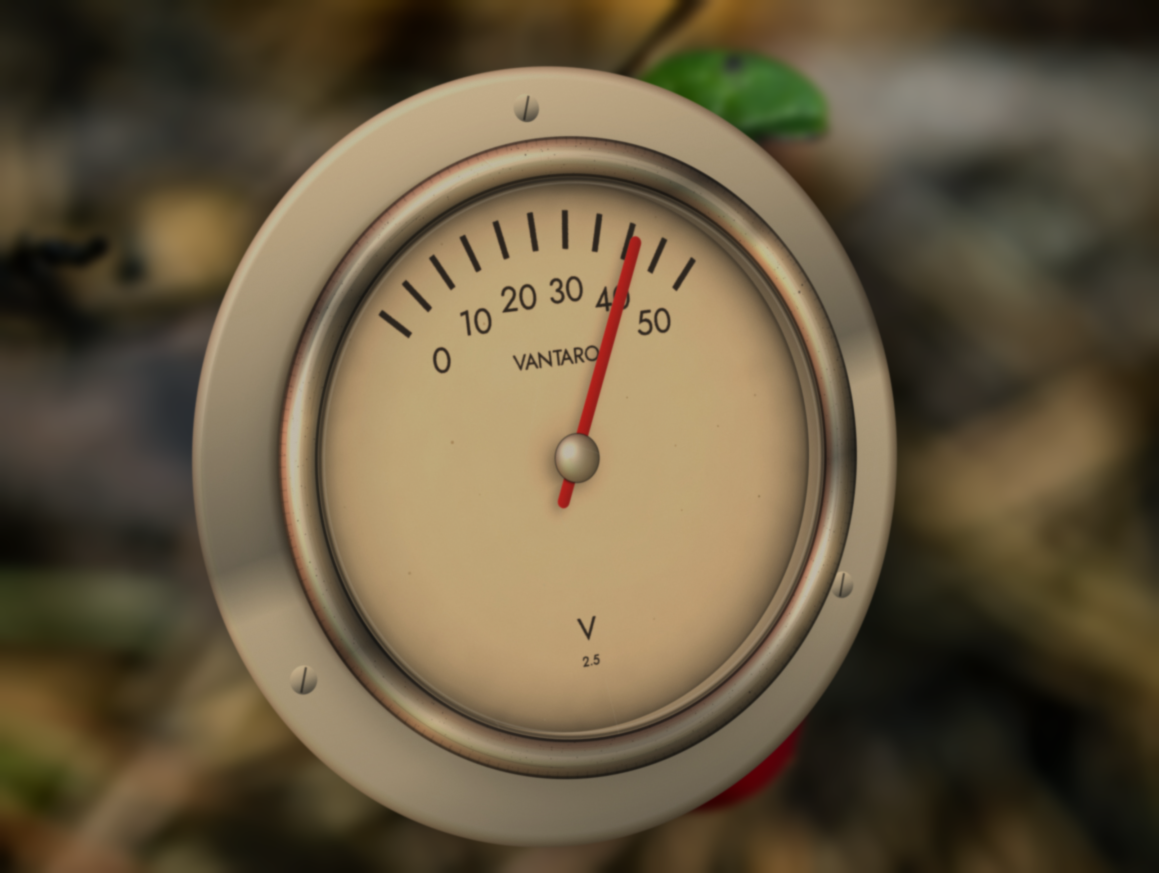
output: **40** V
